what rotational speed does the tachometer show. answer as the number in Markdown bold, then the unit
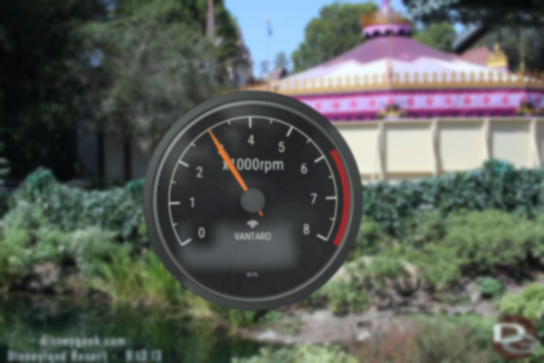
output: **3000** rpm
